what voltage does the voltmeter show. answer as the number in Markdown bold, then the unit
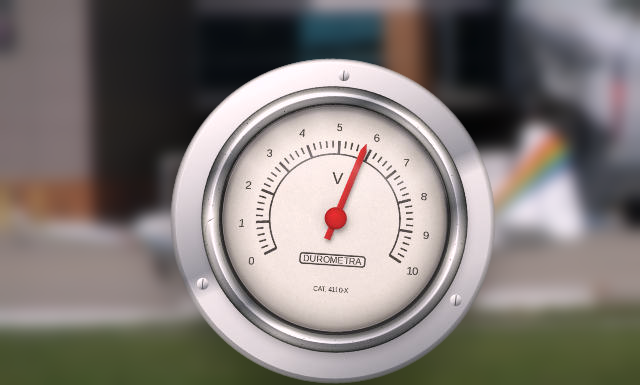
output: **5.8** V
